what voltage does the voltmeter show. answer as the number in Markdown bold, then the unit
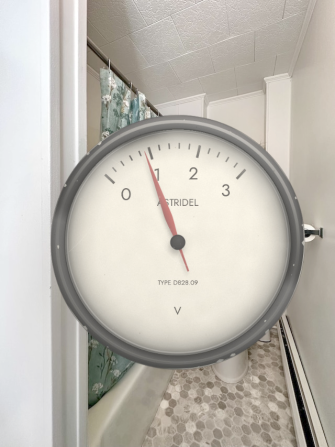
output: **0.9** V
